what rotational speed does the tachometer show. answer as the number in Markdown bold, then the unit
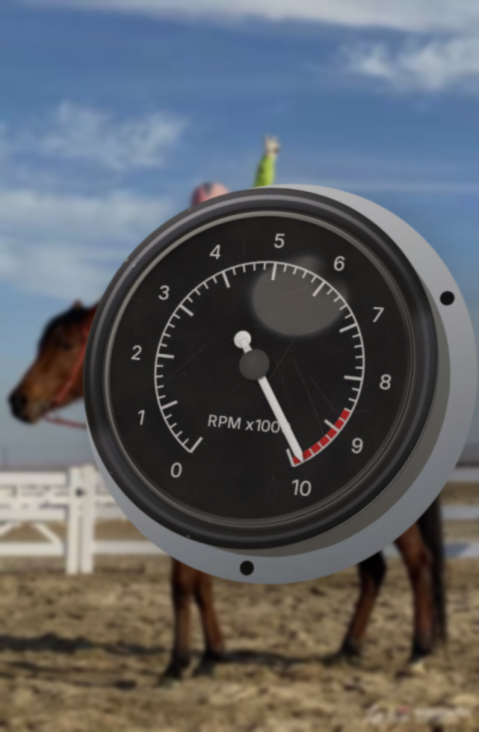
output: **9800** rpm
